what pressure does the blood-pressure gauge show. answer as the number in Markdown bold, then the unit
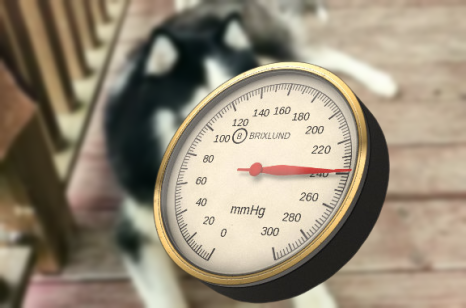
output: **240** mmHg
